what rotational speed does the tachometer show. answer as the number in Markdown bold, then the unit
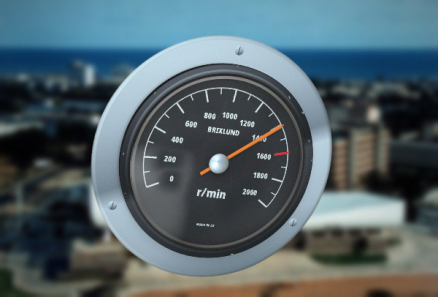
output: **1400** rpm
